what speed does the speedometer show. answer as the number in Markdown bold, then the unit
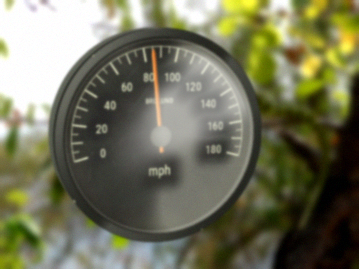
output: **85** mph
